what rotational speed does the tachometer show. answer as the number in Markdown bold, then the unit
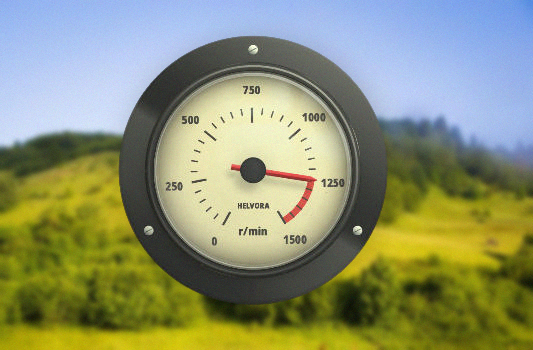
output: **1250** rpm
